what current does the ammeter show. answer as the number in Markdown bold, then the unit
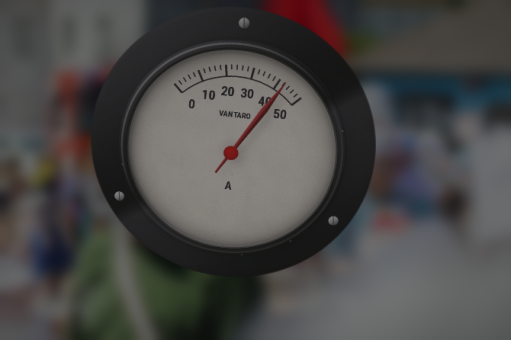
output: **42** A
